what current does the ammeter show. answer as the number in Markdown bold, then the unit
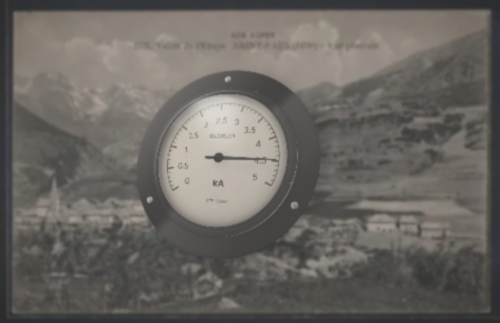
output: **4.5** kA
